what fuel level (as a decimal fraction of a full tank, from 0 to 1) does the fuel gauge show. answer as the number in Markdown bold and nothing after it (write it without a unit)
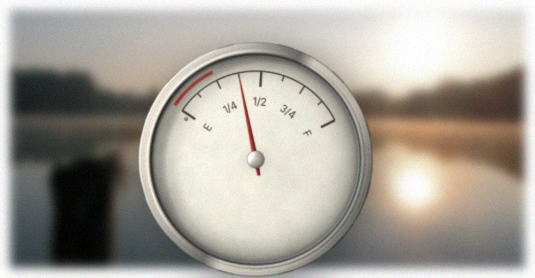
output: **0.375**
